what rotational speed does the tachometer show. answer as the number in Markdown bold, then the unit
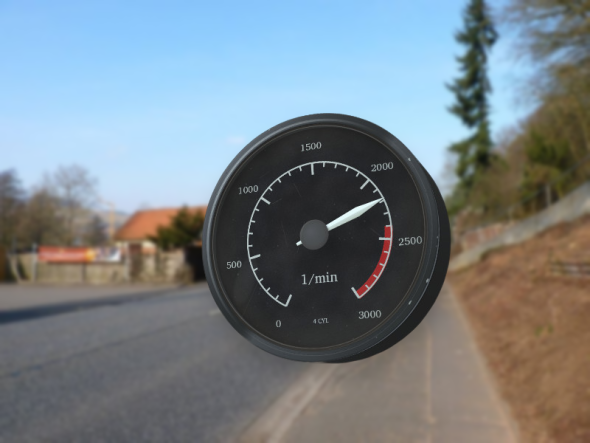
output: **2200** rpm
